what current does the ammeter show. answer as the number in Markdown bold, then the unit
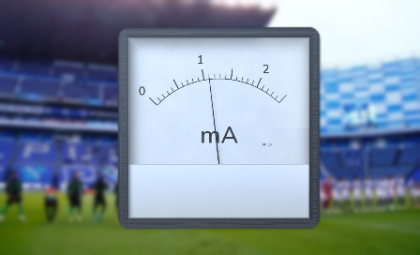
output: **1.1** mA
